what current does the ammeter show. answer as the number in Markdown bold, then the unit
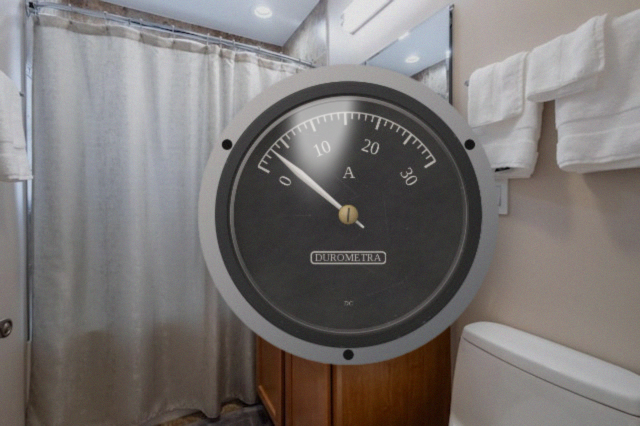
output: **3** A
